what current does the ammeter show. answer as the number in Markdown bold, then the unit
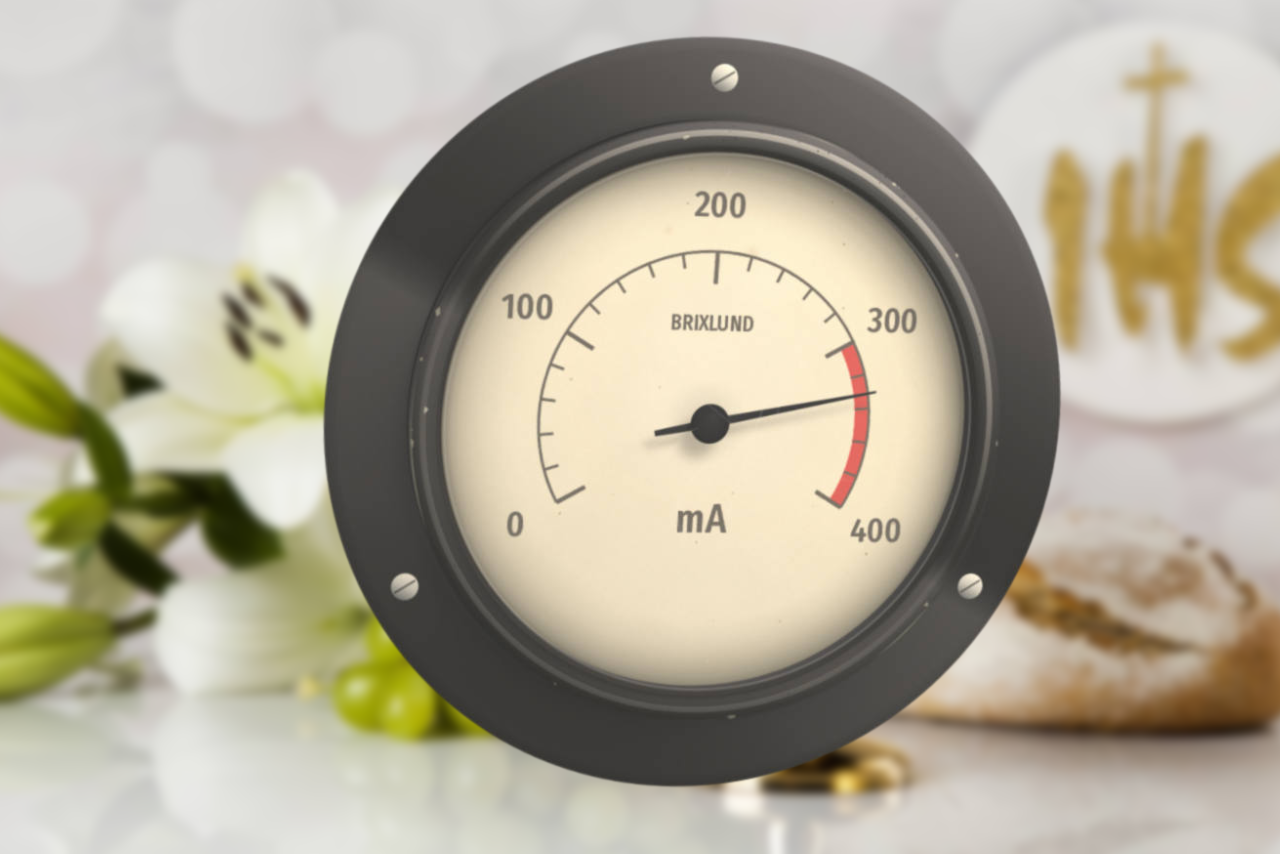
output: **330** mA
